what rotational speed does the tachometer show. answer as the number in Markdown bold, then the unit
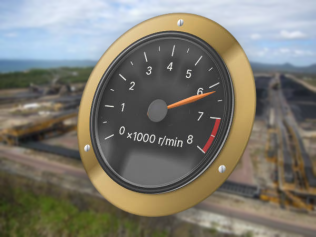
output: **6250** rpm
